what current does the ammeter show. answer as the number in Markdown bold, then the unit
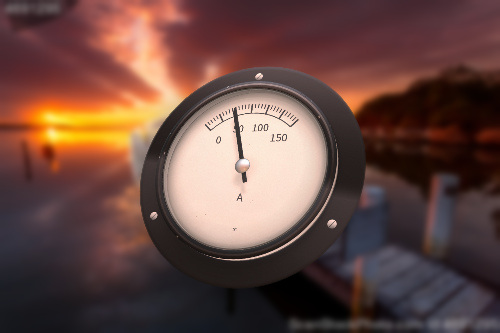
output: **50** A
